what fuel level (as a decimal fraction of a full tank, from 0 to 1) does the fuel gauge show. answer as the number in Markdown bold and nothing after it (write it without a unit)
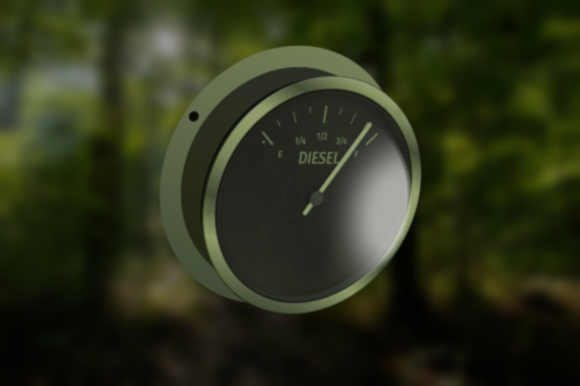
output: **0.875**
